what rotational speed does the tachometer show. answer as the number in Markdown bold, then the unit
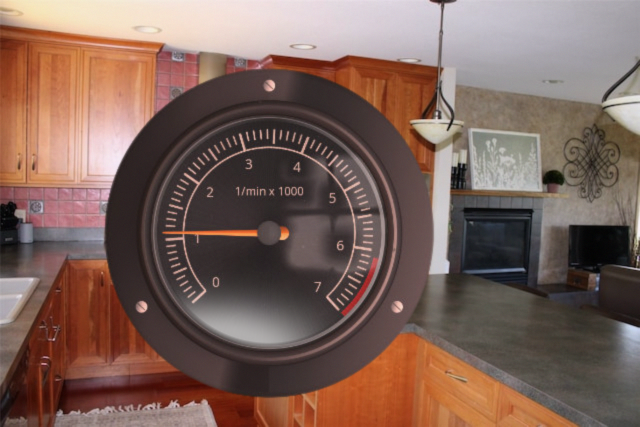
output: **1100** rpm
